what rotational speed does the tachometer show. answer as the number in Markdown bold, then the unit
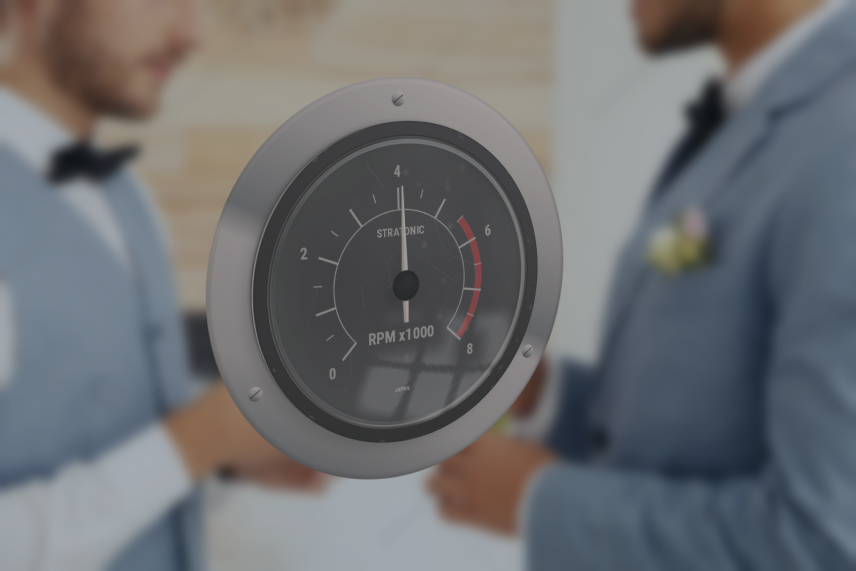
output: **4000** rpm
